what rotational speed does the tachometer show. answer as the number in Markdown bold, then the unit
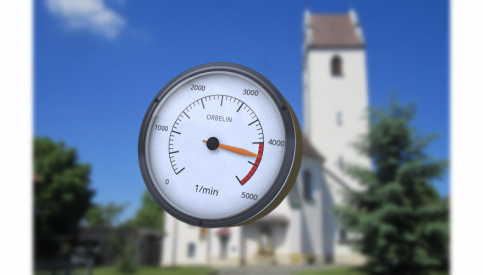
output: **4300** rpm
